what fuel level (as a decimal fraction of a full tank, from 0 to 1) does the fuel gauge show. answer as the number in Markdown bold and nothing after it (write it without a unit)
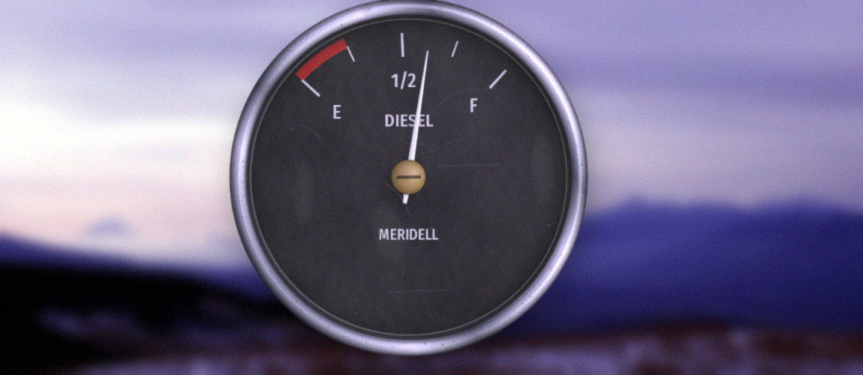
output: **0.625**
